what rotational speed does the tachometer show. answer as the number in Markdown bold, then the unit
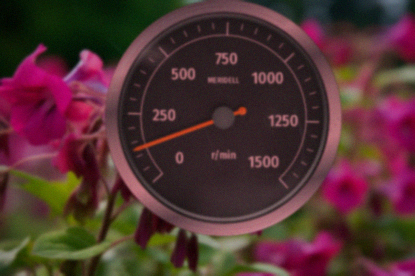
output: **125** rpm
